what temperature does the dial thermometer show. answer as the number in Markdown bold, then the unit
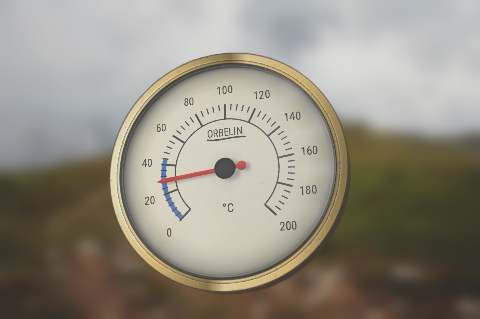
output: **28** °C
